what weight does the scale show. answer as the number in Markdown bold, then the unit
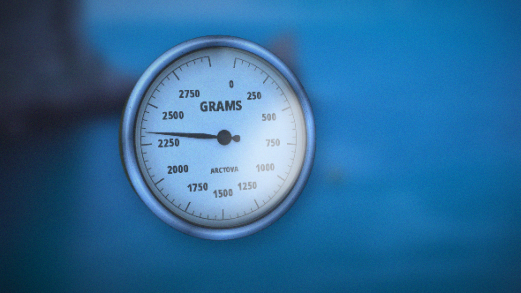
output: **2325** g
